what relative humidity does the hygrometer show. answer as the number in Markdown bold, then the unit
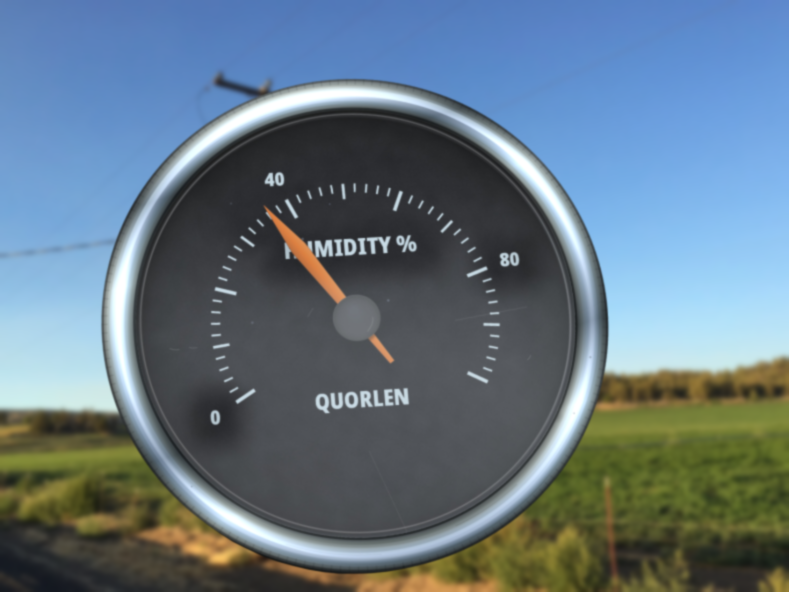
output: **36** %
